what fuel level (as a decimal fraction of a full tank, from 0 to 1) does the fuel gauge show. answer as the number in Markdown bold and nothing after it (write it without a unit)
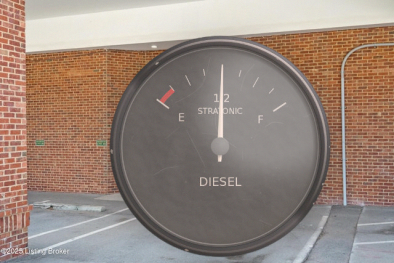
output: **0.5**
